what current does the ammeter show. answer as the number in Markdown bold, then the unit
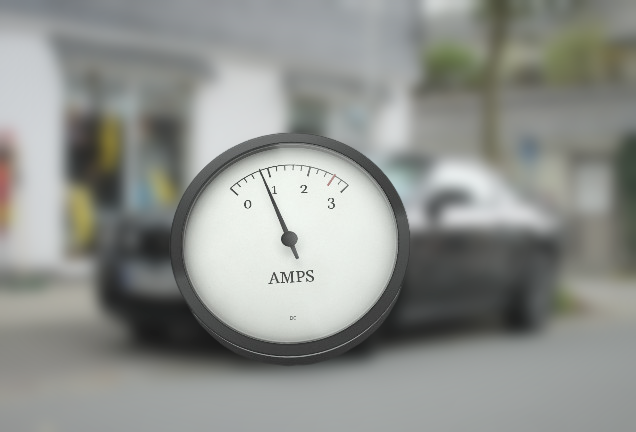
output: **0.8** A
